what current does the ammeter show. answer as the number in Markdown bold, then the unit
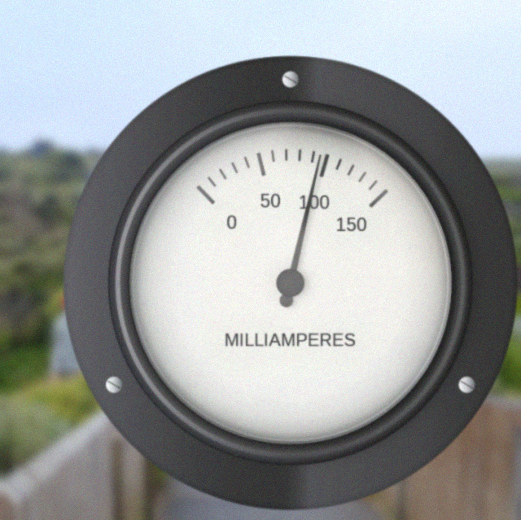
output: **95** mA
